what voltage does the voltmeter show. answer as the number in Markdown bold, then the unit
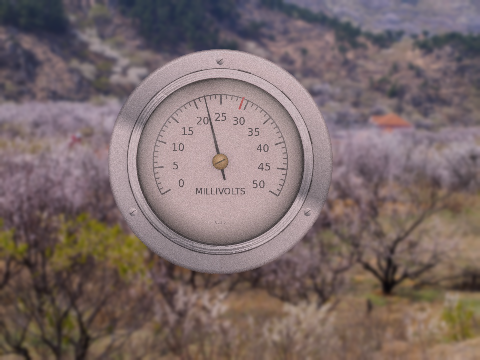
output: **22** mV
